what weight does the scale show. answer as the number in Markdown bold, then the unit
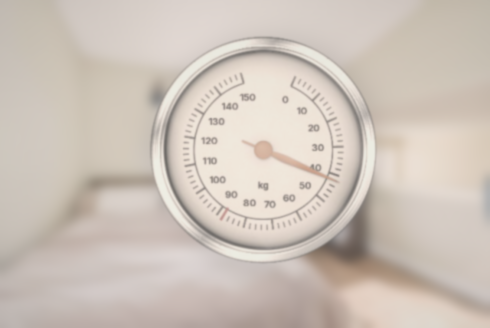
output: **42** kg
